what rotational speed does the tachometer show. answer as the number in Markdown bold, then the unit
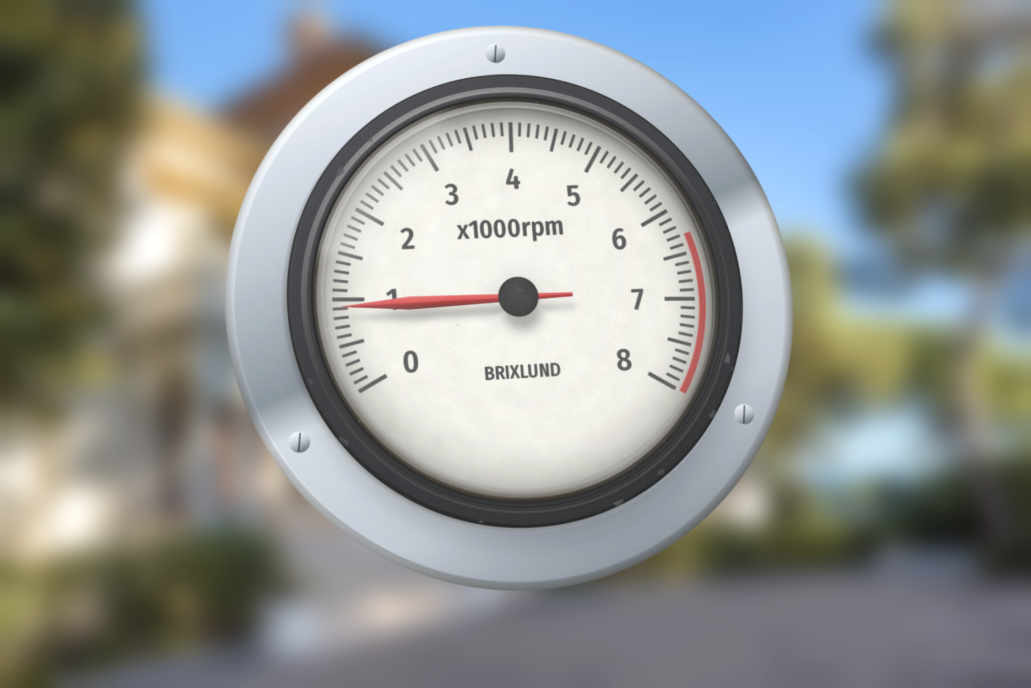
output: **900** rpm
